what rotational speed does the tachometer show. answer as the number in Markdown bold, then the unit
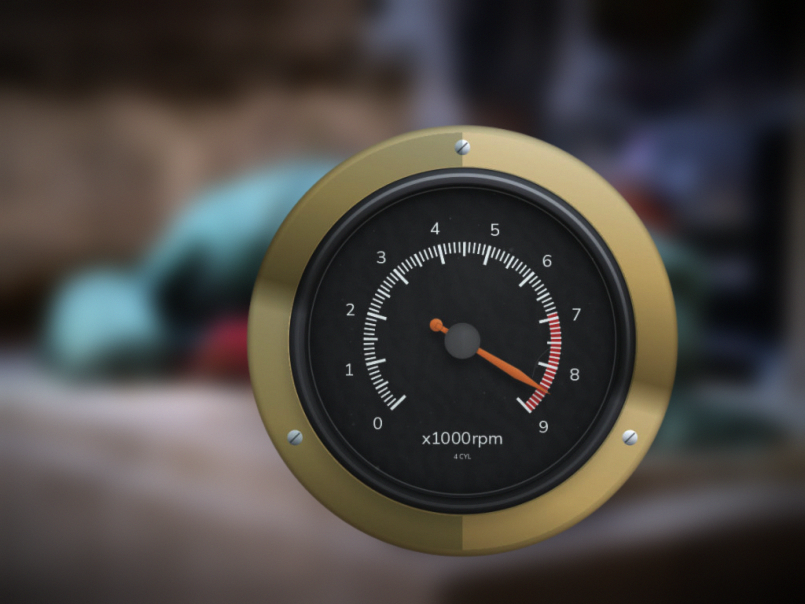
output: **8500** rpm
